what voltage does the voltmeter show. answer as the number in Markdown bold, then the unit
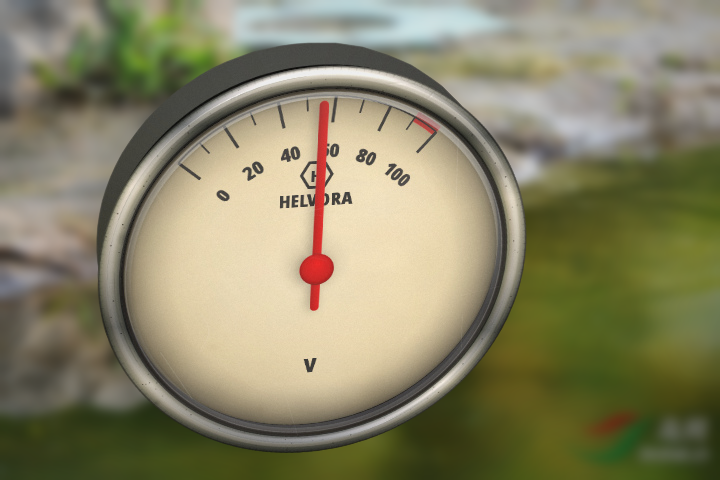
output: **55** V
